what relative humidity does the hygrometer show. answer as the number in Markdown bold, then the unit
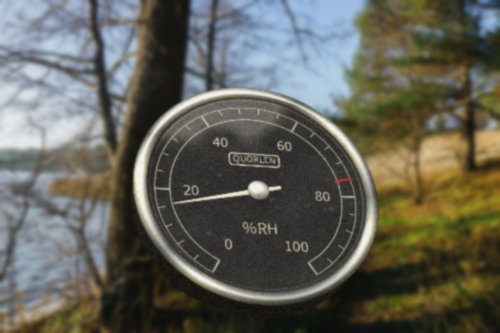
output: **16** %
